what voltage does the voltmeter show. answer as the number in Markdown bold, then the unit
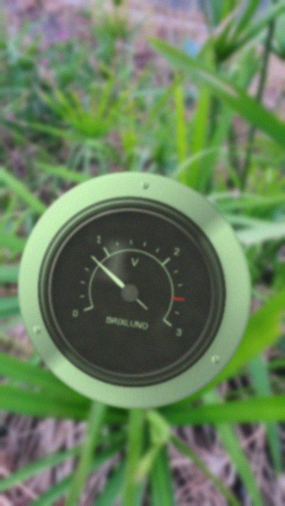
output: **0.8** V
